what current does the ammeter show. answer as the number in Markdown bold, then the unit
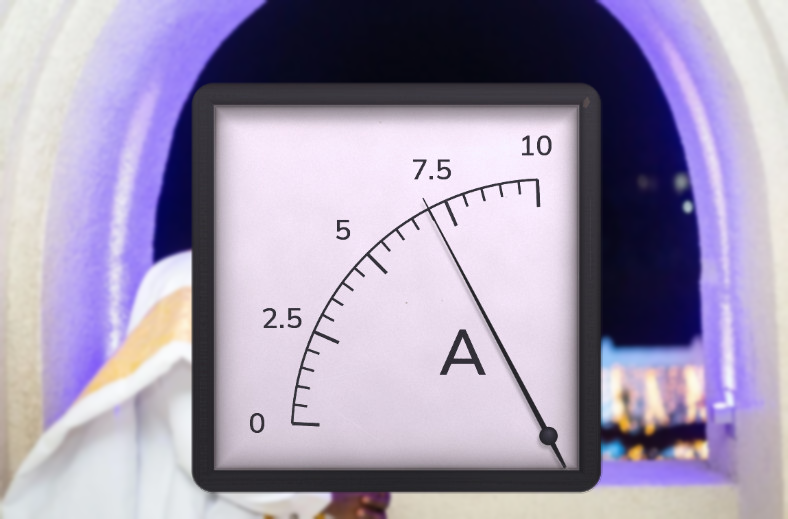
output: **7** A
